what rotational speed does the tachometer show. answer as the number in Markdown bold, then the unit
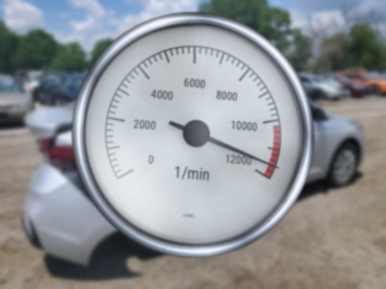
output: **11600** rpm
